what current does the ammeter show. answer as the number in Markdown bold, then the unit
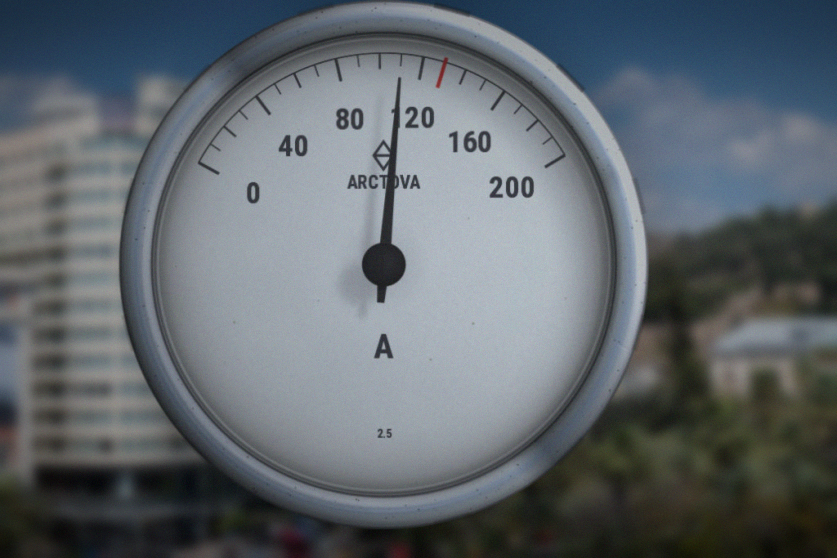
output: **110** A
